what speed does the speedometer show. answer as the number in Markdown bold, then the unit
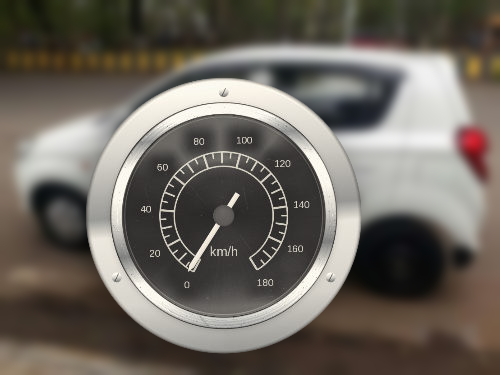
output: **2.5** km/h
